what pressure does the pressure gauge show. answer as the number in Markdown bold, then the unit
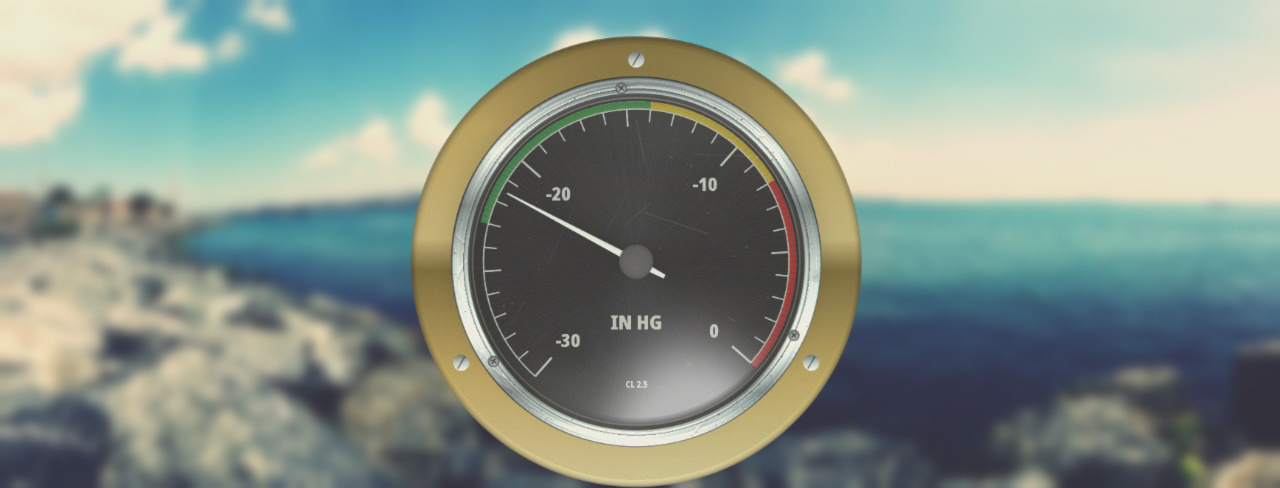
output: **-21.5** inHg
